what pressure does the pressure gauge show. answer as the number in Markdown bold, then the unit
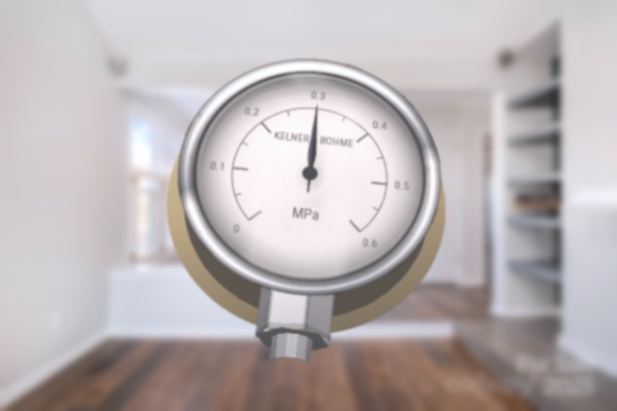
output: **0.3** MPa
